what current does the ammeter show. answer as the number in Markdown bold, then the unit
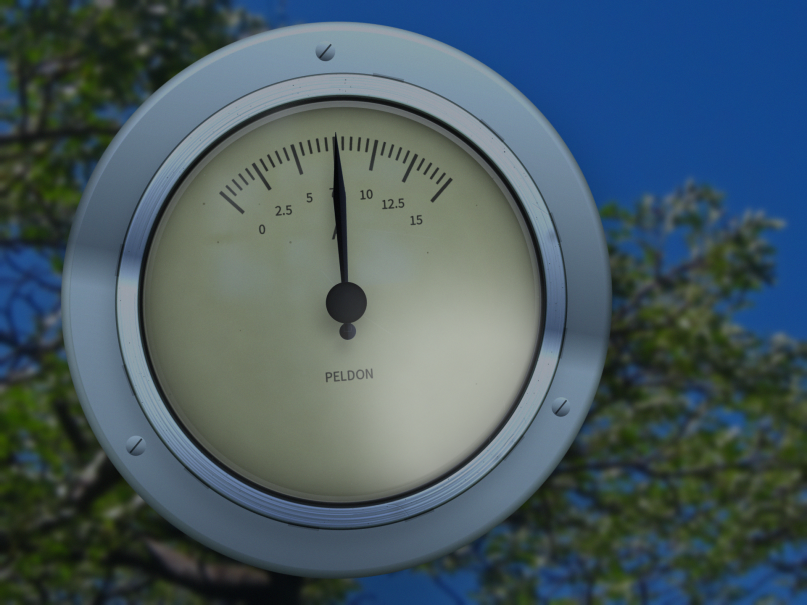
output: **7.5** A
